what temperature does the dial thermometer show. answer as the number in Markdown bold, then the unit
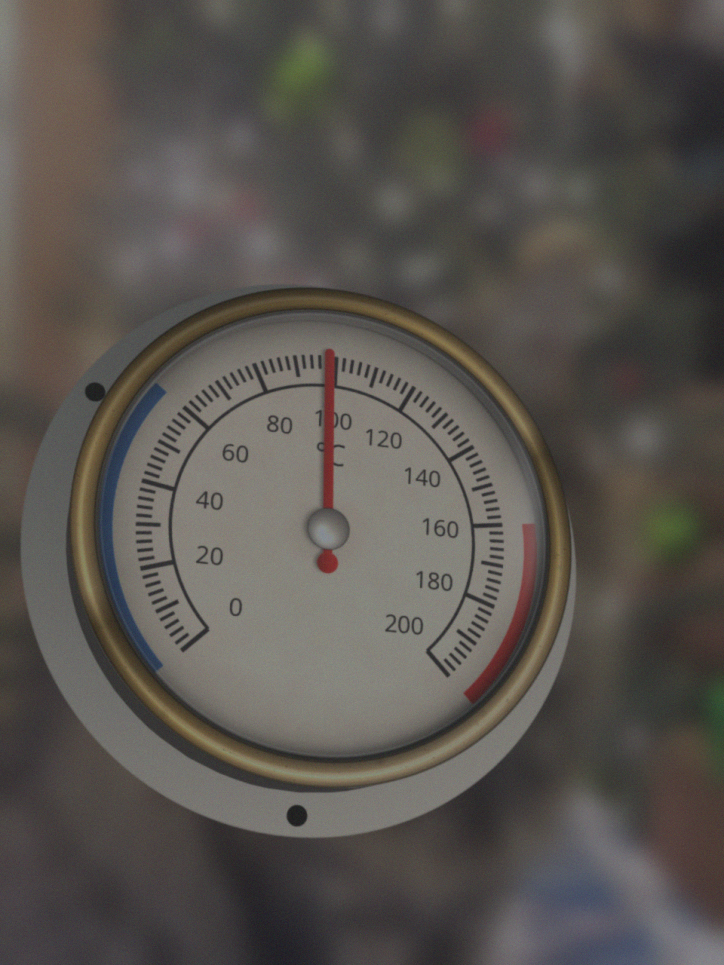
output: **98** °C
